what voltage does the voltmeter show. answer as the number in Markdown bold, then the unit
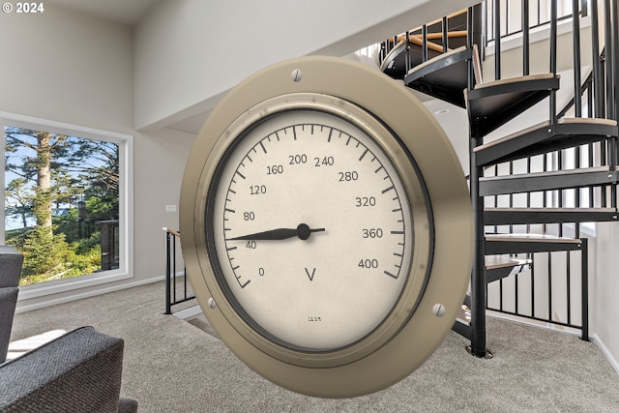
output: **50** V
